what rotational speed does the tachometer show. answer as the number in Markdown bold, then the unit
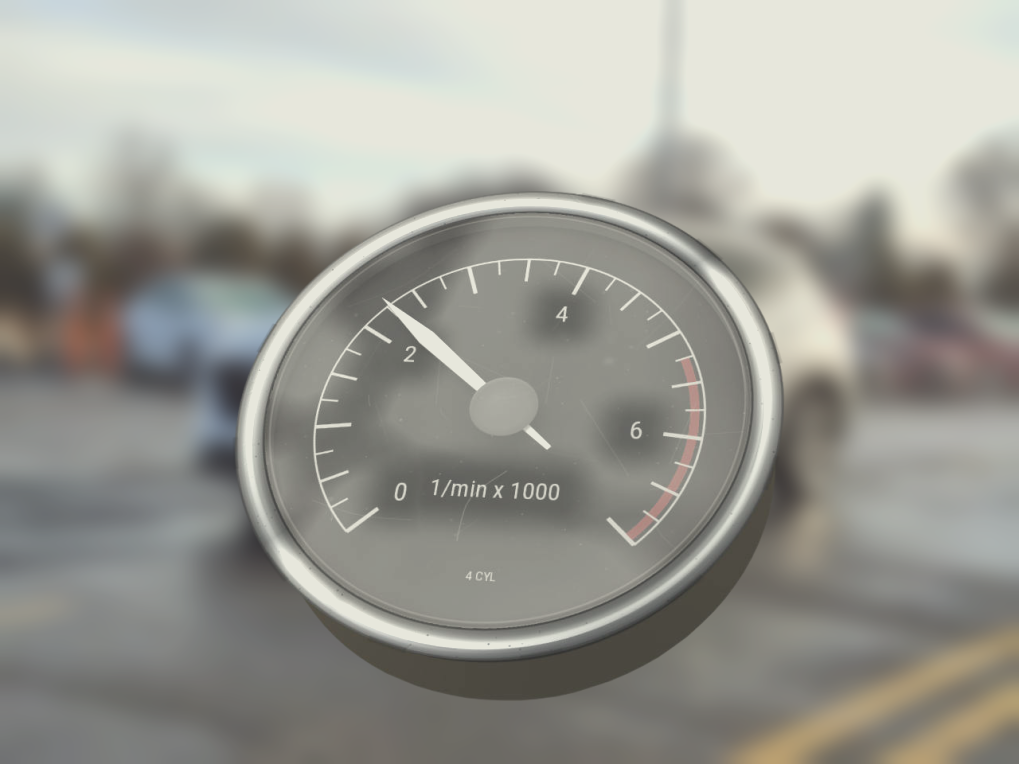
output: **2250** rpm
